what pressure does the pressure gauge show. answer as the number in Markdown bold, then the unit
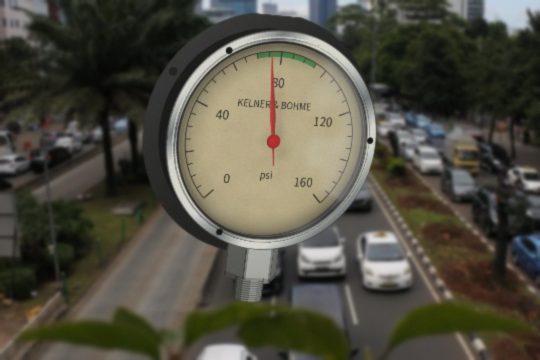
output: **75** psi
